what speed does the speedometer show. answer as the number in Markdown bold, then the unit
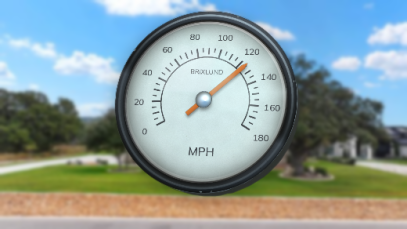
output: **125** mph
